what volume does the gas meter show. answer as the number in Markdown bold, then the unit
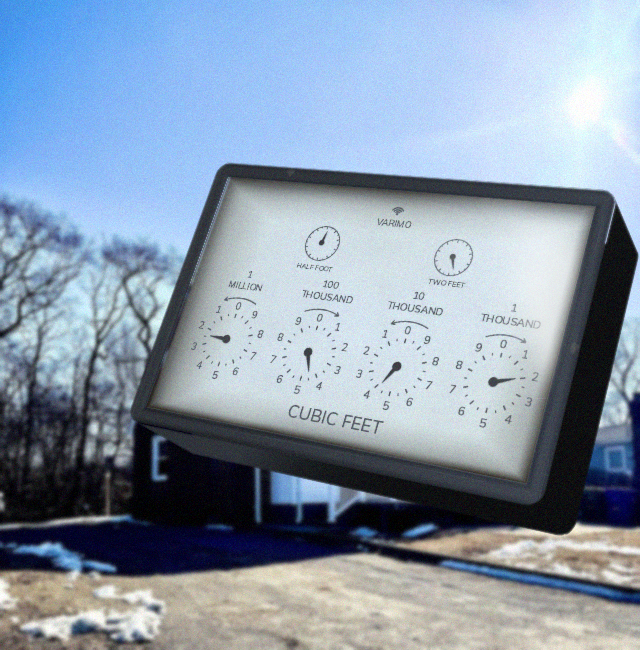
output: **244200** ft³
